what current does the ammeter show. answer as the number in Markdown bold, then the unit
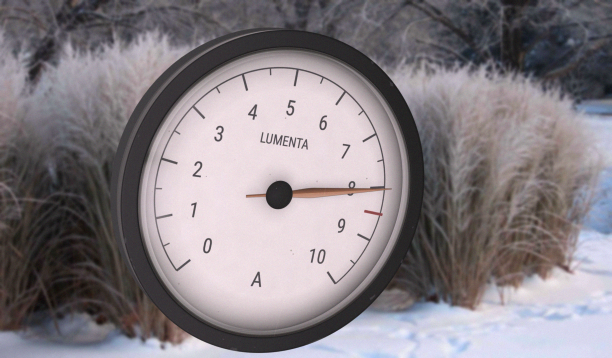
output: **8** A
